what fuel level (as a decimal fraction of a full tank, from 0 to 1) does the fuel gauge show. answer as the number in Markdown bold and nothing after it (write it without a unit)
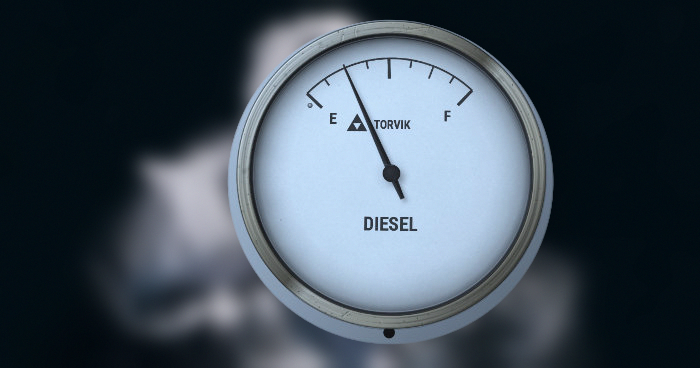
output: **0.25**
